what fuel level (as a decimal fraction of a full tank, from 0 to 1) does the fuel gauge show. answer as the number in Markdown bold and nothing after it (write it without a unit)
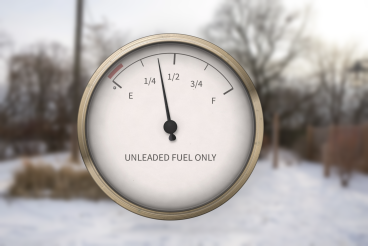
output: **0.375**
